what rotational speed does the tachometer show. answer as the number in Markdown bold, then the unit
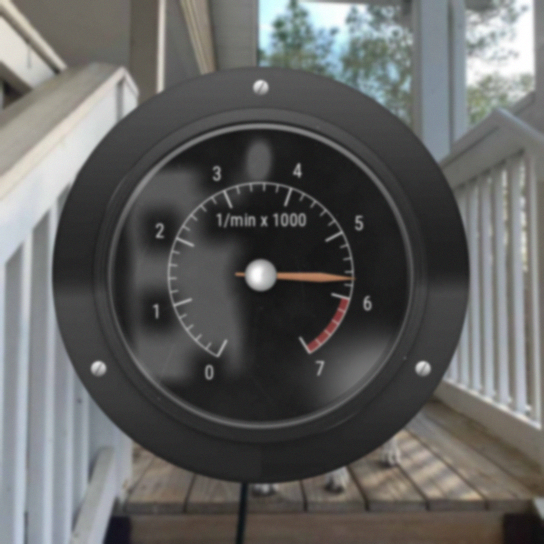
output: **5700** rpm
